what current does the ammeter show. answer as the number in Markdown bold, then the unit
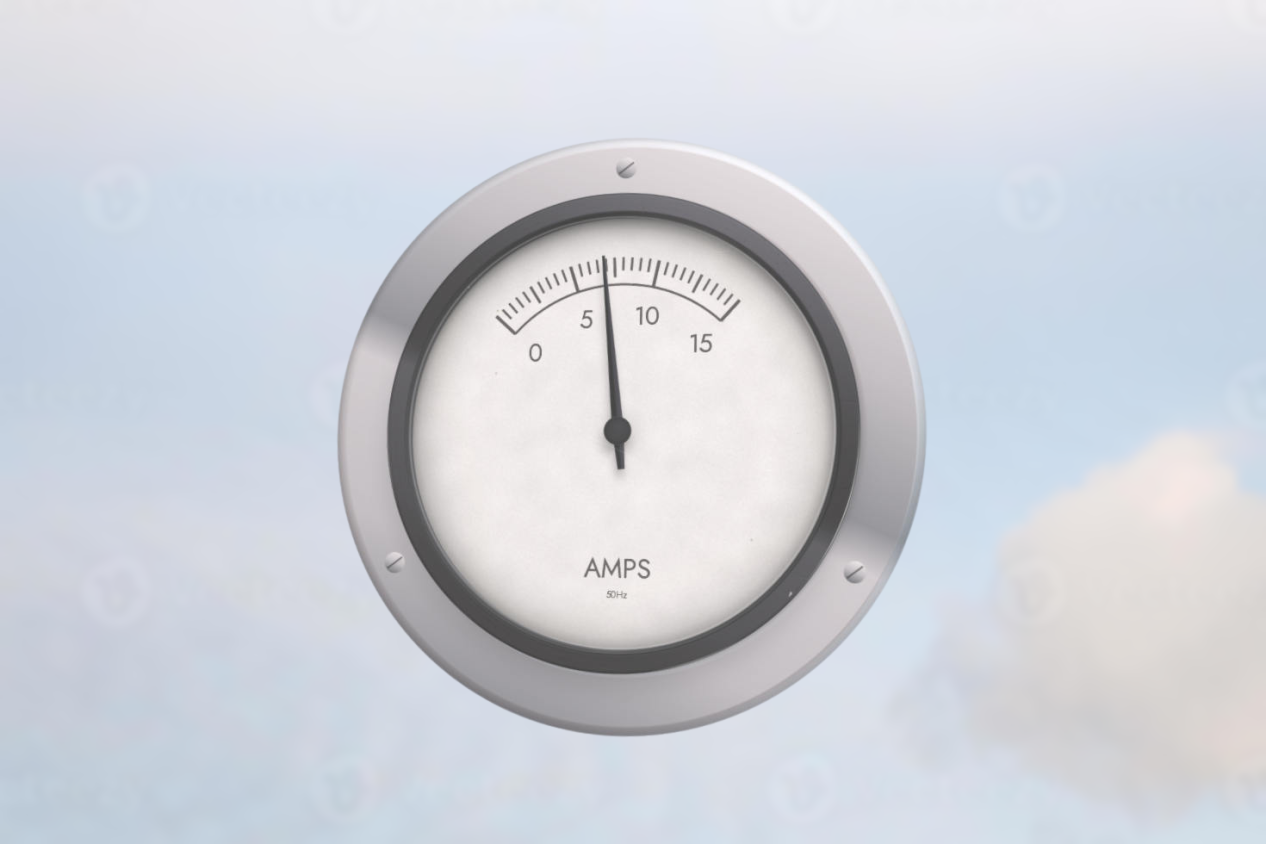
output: **7** A
